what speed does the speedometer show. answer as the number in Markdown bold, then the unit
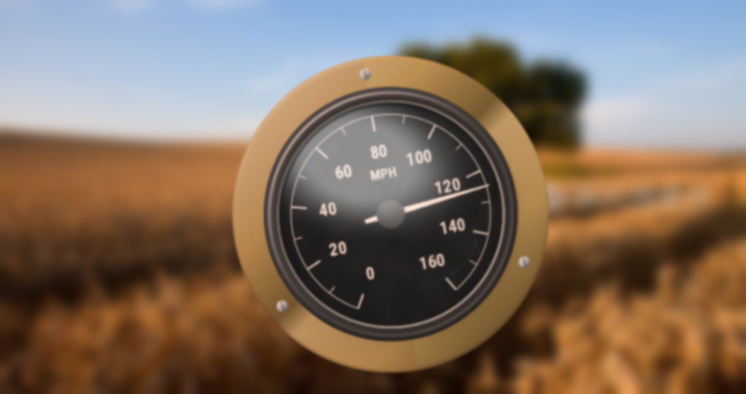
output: **125** mph
